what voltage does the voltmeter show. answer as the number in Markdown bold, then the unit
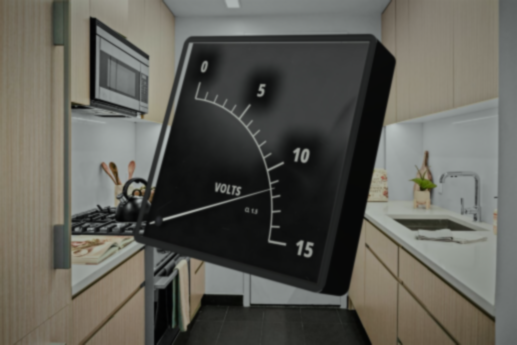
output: **11.5** V
